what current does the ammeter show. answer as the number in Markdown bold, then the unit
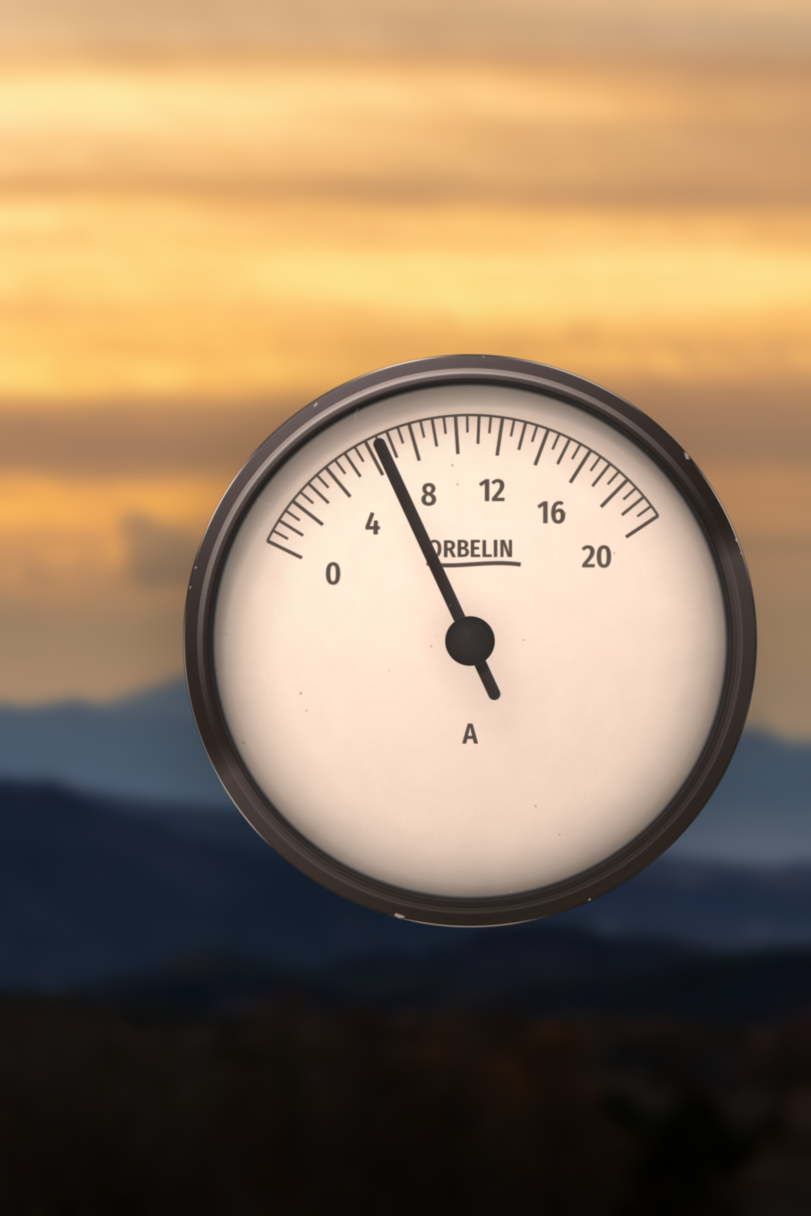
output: **6.5** A
